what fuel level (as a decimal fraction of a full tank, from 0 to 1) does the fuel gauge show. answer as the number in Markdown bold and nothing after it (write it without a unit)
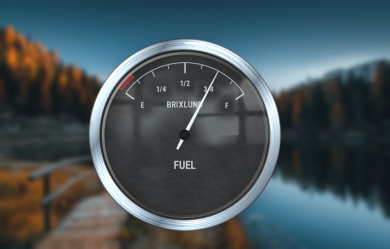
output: **0.75**
